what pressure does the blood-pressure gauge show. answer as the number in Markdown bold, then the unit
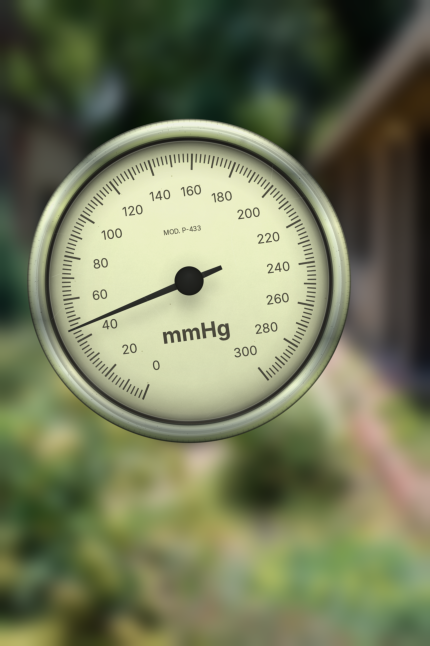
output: **46** mmHg
